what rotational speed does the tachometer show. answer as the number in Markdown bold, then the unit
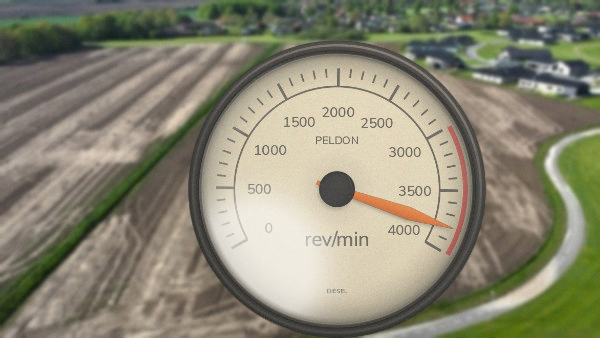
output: **3800** rpm
